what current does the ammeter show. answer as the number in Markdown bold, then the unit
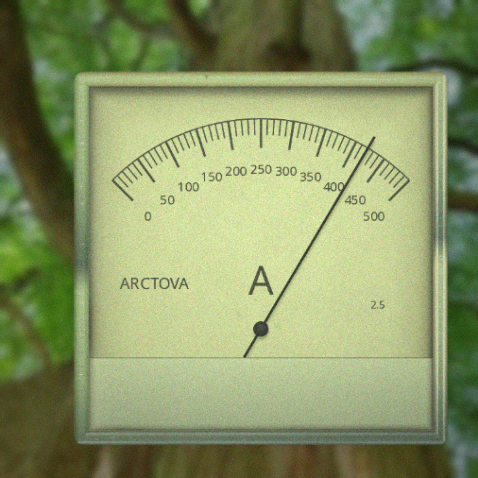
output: **420** A
